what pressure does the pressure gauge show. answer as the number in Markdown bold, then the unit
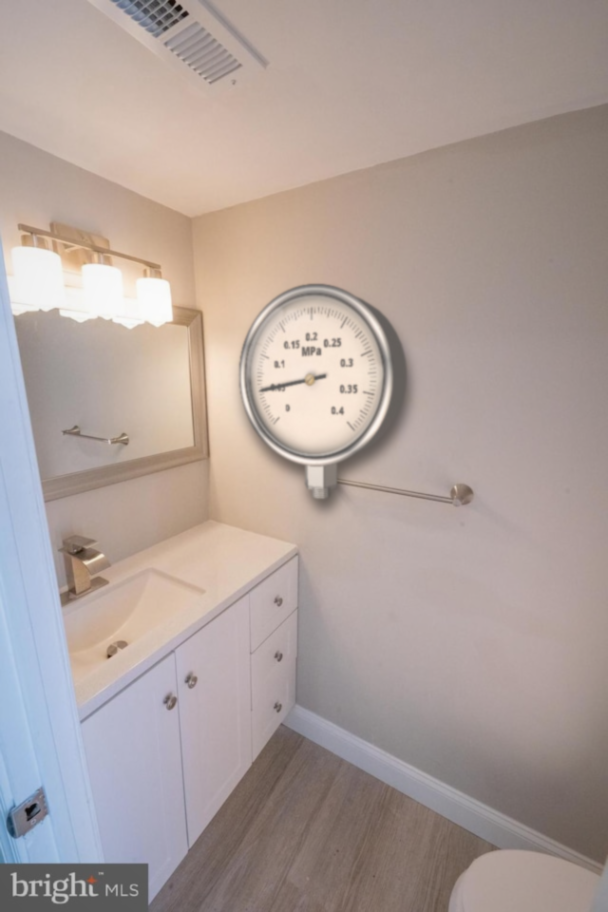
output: **0.05** MPa
